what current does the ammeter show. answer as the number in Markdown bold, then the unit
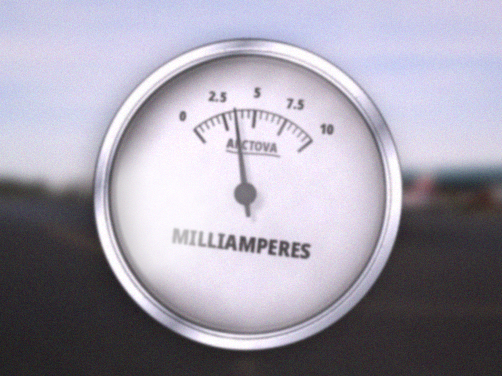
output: **3.5** mA
